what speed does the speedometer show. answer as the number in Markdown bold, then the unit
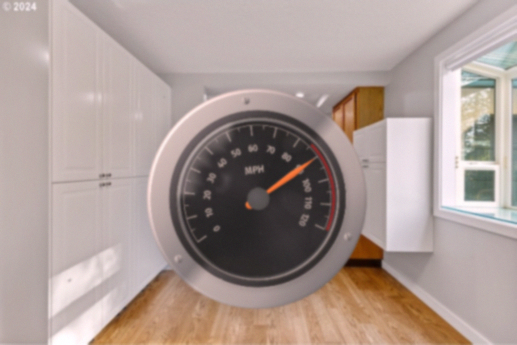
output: **90** mph
